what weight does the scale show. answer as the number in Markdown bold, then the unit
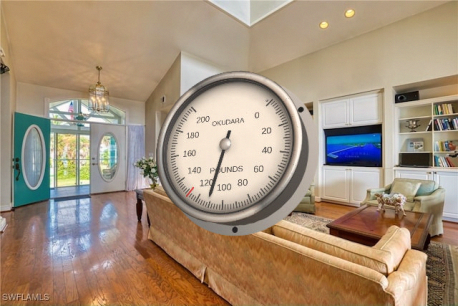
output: **110** lb
